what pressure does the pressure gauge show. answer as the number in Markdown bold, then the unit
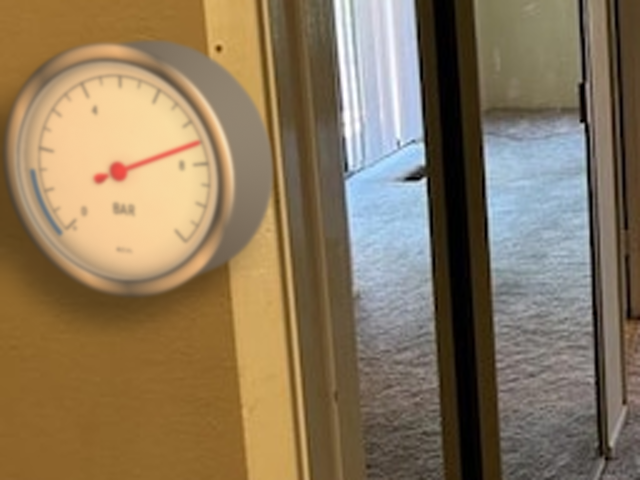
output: **7.5** bar
